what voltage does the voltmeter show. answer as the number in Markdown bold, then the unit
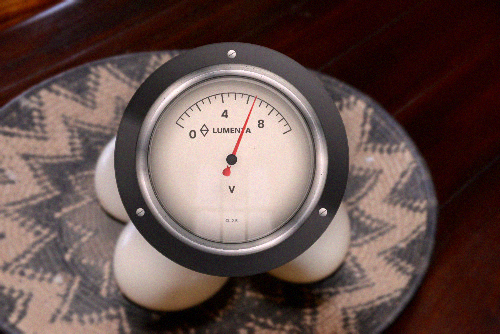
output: **6.5** V
